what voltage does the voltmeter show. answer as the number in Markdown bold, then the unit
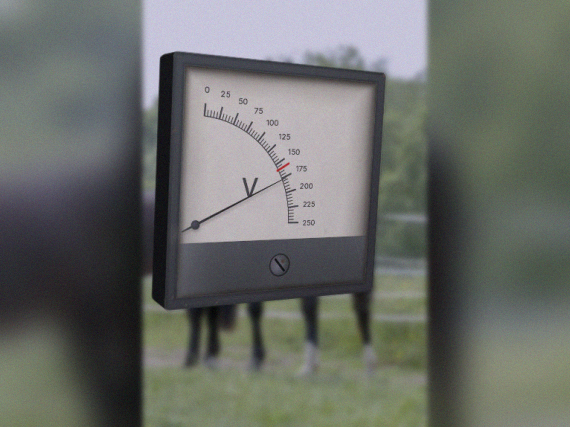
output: **175** V
